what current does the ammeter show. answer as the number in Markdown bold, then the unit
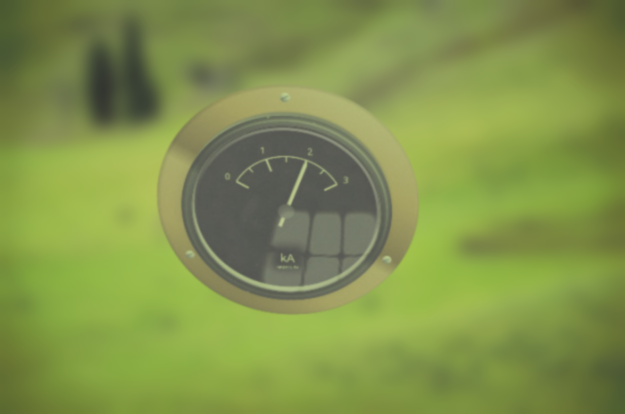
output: **2** kA
